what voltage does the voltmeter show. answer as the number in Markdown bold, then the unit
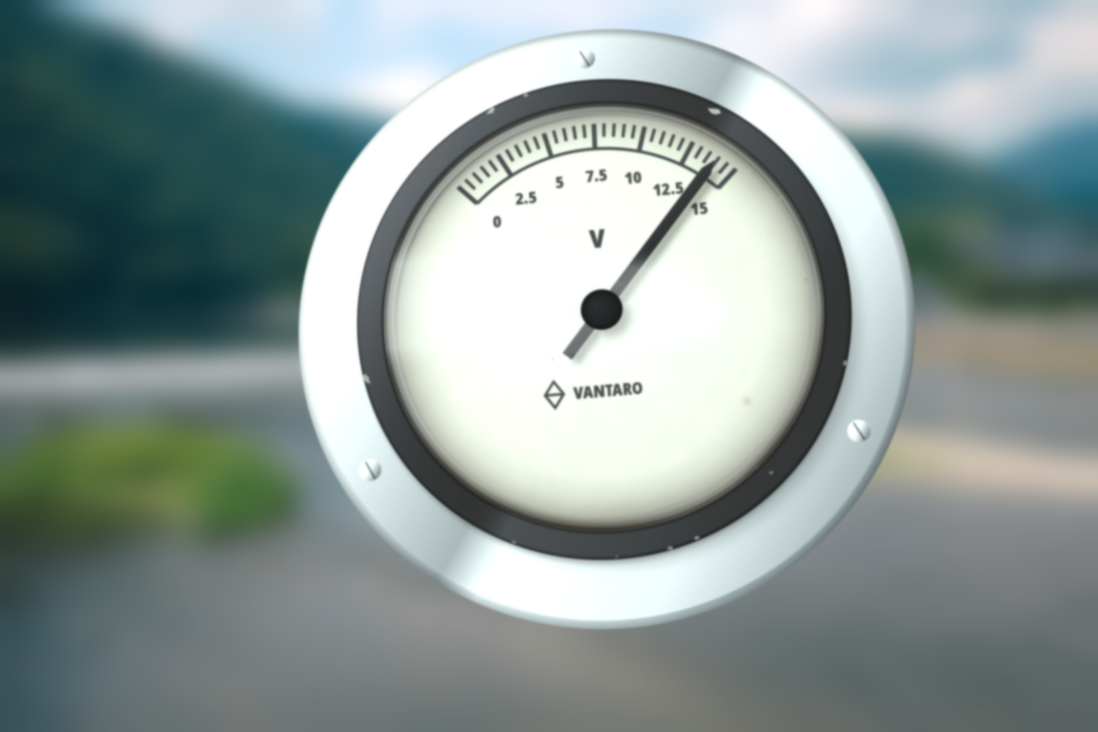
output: **14** V
